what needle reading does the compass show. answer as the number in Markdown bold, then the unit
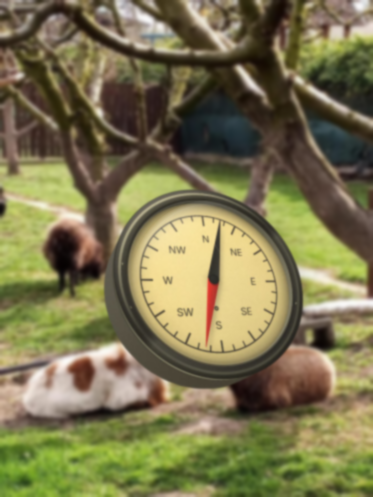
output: **195** °
